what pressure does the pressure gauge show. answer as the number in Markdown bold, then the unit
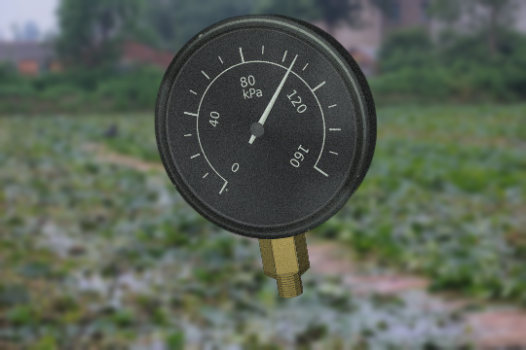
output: **105** kPa
